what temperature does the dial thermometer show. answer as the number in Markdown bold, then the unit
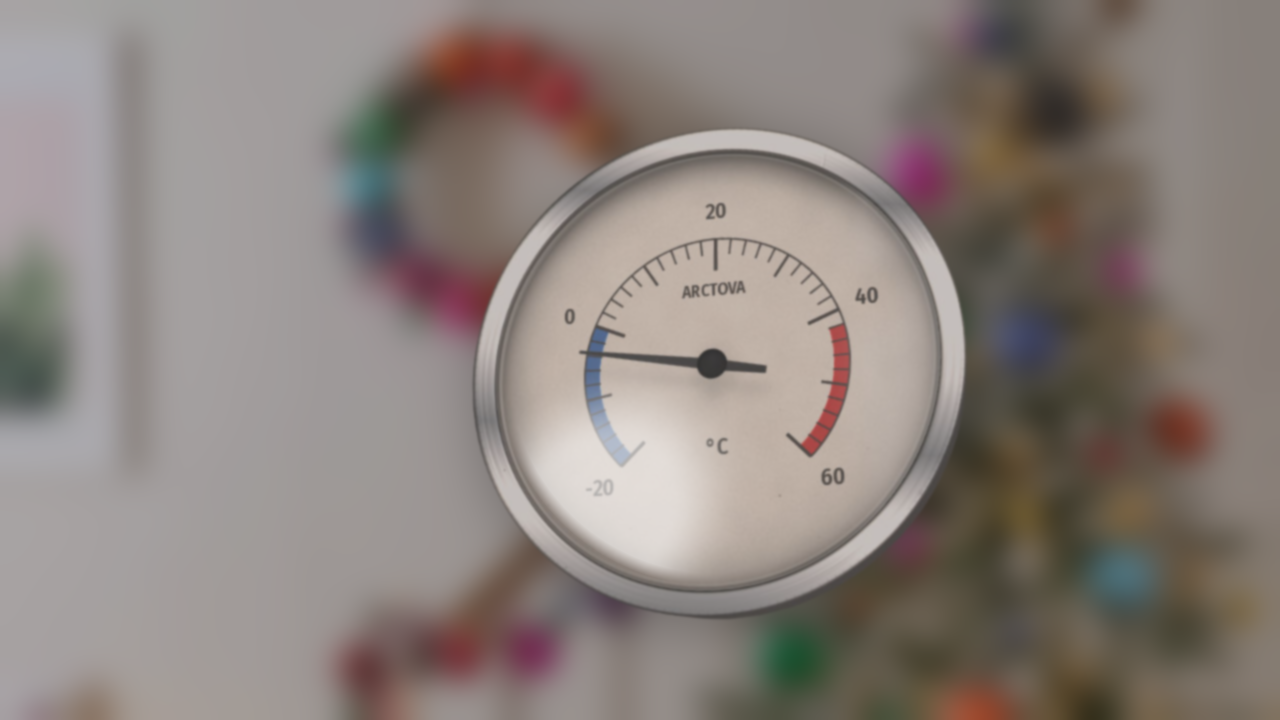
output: **-4** °C
